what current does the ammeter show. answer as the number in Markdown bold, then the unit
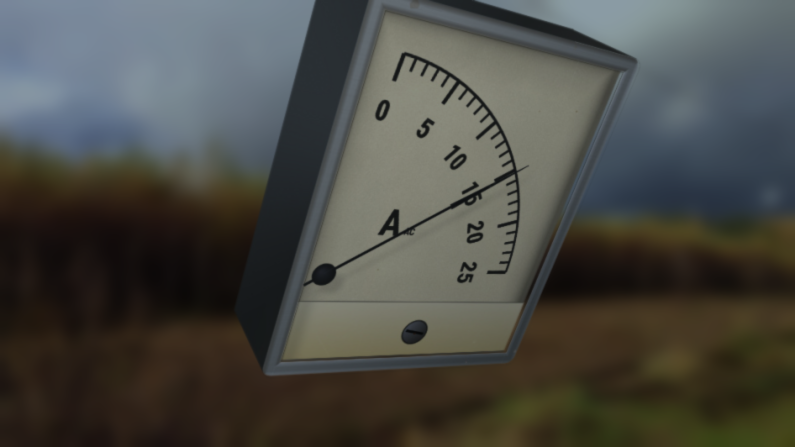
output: **15** A
